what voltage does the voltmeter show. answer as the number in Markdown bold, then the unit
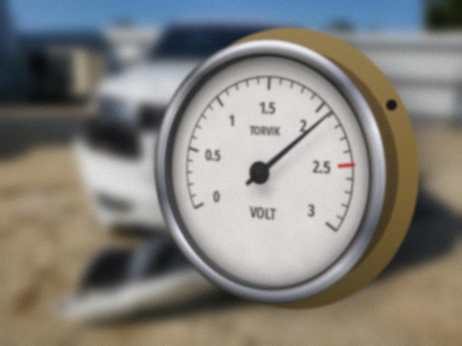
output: **2.1** V
